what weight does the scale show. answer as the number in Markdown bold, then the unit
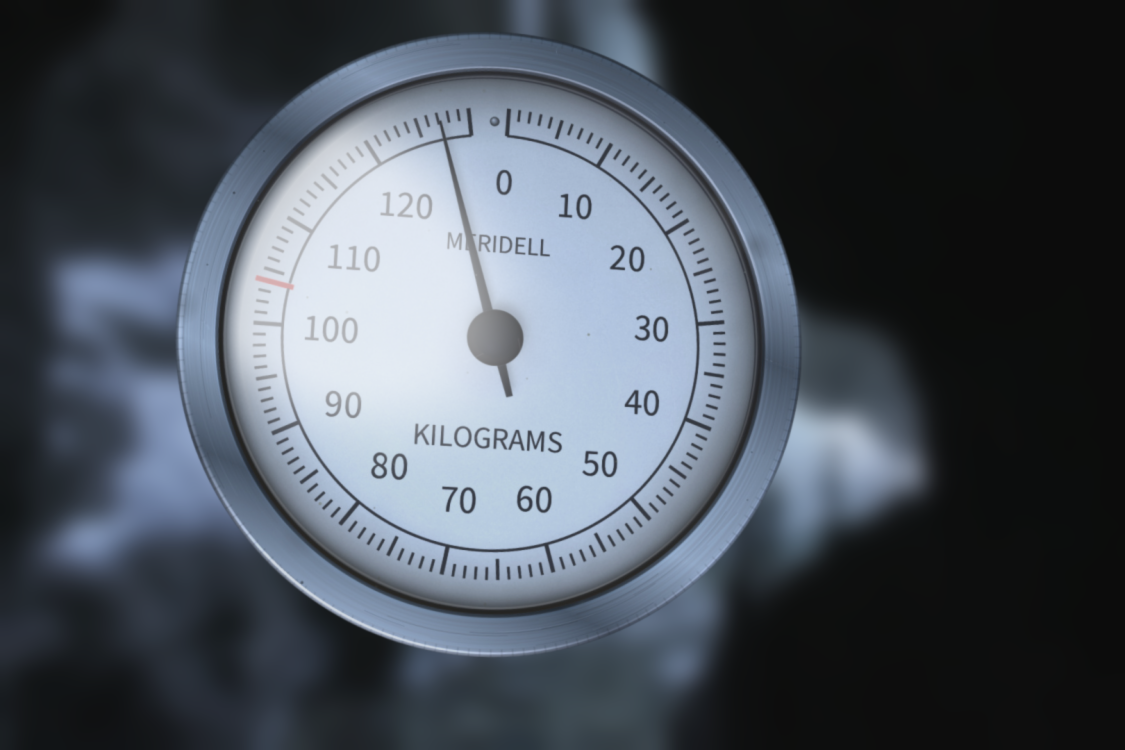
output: **127** kg
